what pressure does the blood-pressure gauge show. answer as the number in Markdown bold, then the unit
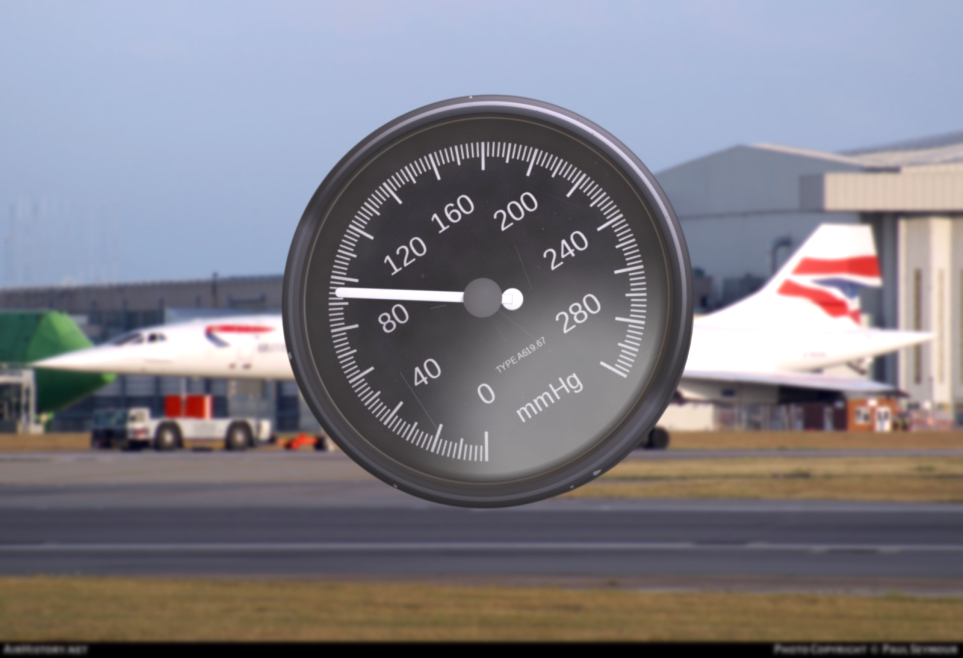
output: **94** mmHg
